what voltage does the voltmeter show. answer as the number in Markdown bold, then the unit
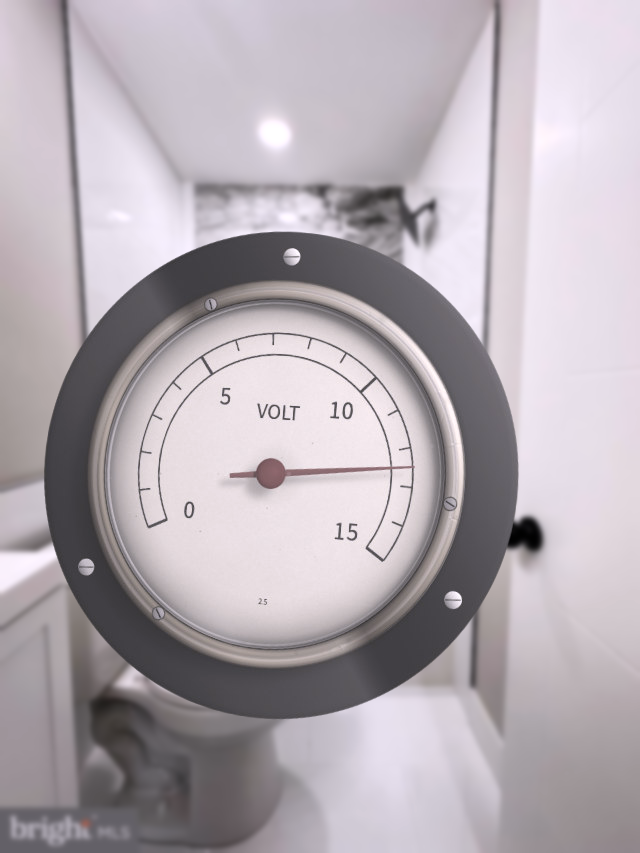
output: **12.5** V
